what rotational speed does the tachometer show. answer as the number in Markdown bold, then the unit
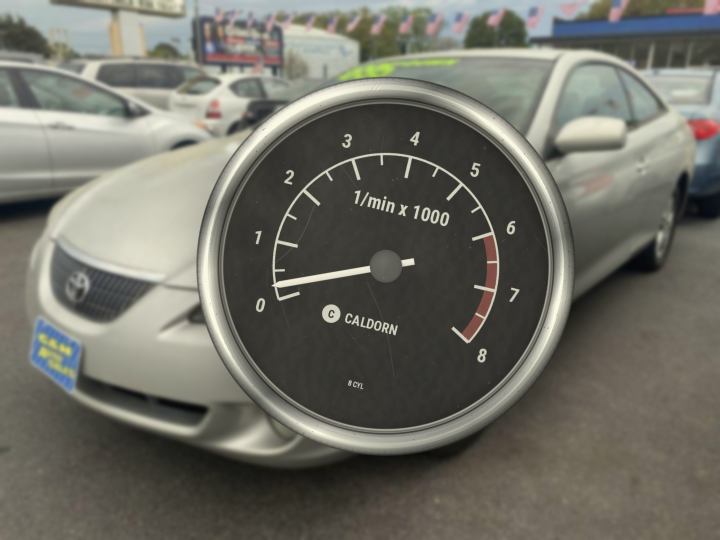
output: **250** rpm
